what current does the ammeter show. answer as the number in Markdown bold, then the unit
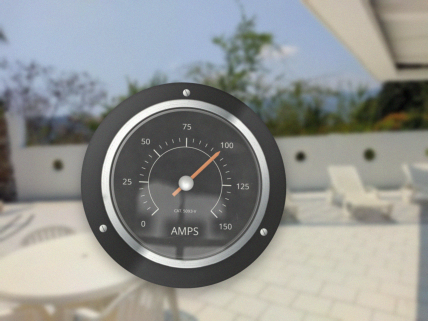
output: **100** A
